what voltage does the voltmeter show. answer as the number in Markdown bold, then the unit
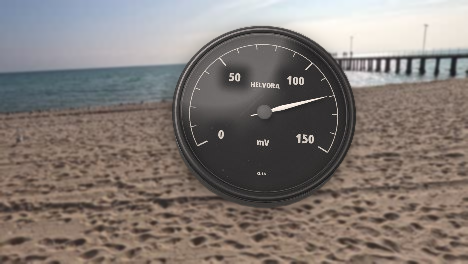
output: **120** mV
